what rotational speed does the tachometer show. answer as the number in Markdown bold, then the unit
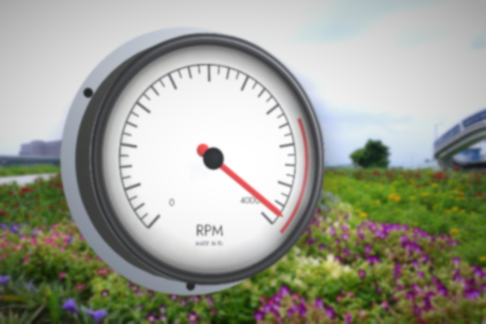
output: **3900** rpm
